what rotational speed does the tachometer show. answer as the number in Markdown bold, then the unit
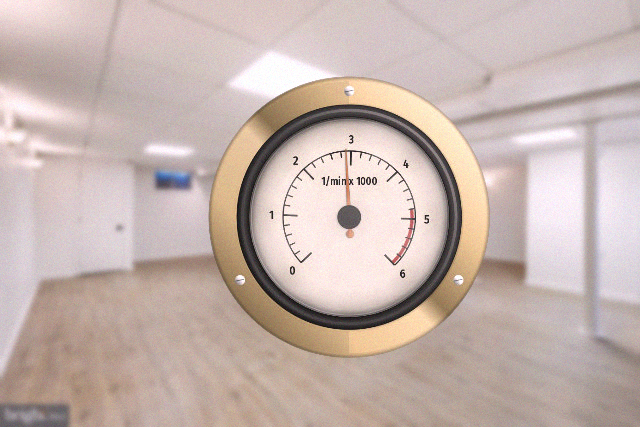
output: **2900** rpm
